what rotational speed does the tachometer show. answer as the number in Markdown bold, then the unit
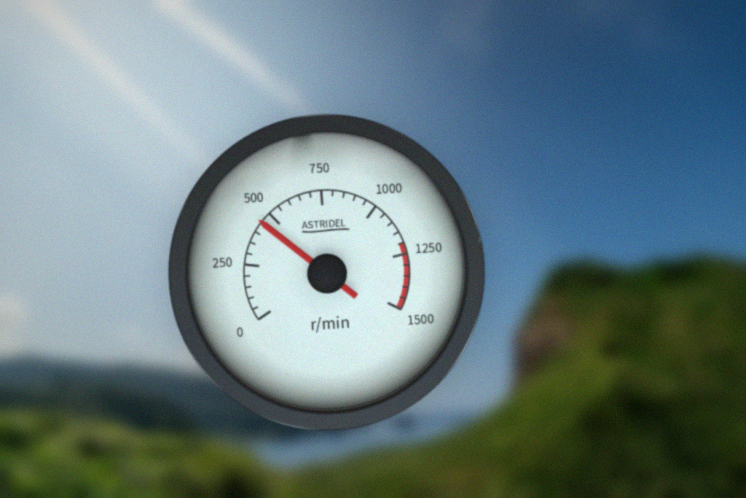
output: **450** rpm
